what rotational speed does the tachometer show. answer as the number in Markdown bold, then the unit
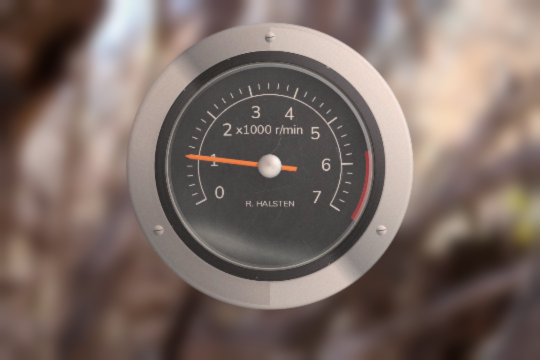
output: **1000** rpm
